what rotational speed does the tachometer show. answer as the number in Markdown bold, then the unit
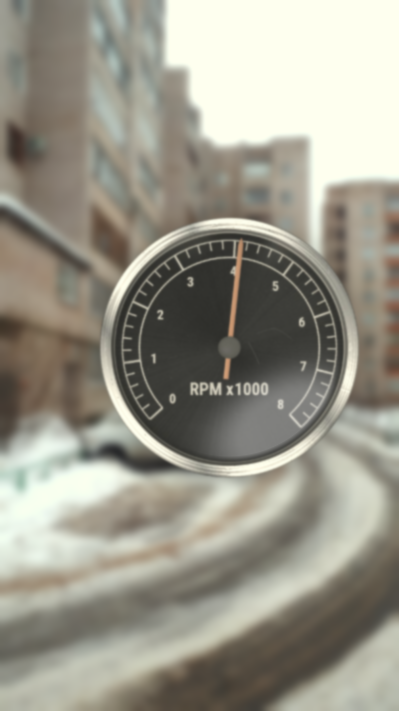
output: **4100** rpm
